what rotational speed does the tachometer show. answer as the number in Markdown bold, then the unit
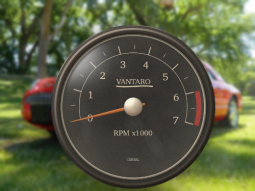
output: **0** rpm
